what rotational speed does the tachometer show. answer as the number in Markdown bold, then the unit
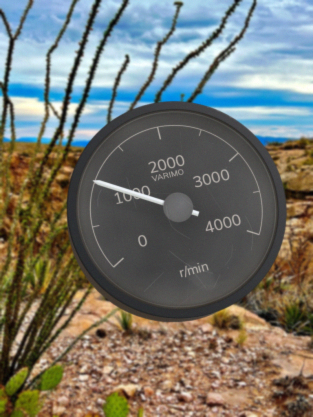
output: **1000** rpm
